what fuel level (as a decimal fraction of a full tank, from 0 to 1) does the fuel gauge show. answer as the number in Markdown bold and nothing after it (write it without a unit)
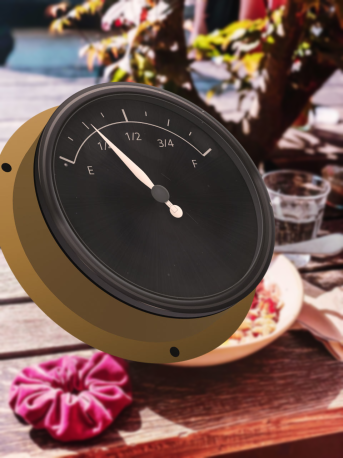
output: **0.25**
